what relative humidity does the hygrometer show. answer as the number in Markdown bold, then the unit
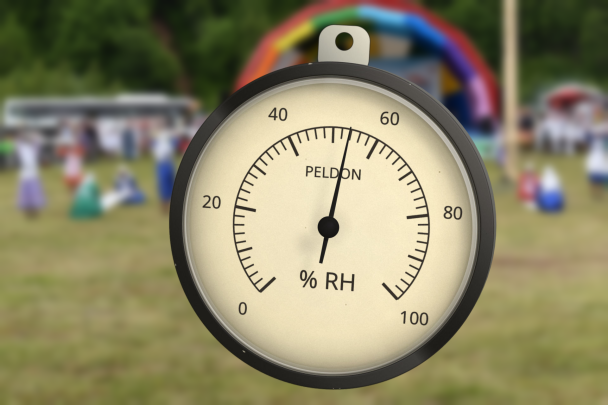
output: **54** %
